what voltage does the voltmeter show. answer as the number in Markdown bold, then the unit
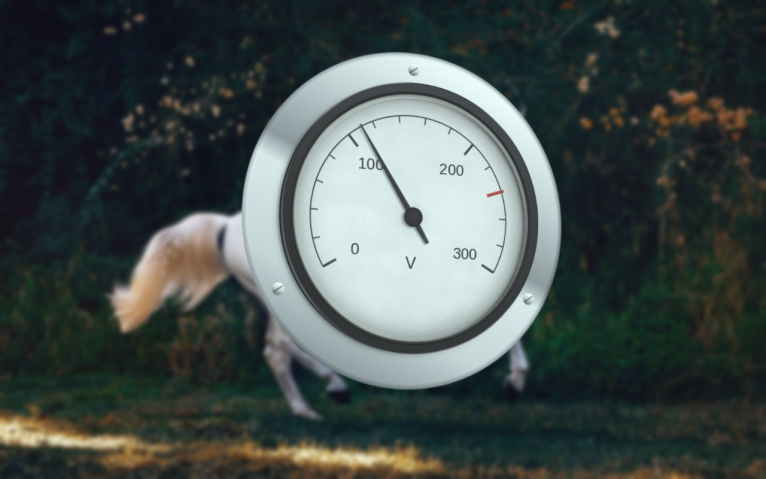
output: **110** V
